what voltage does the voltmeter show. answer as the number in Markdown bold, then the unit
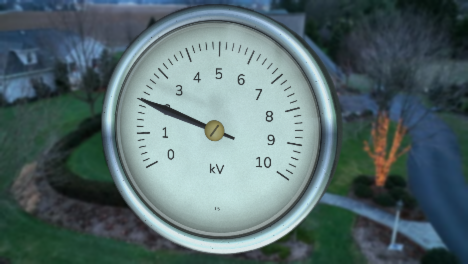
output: **2** kV
